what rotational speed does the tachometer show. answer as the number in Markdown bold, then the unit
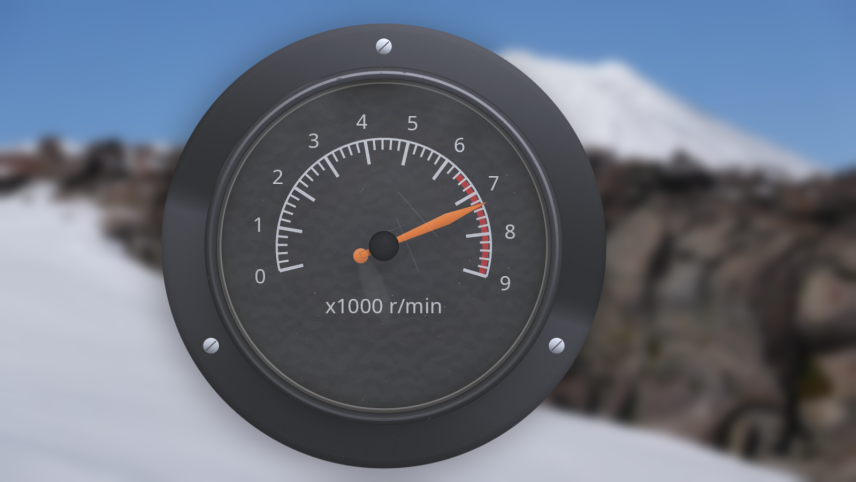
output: **7300** rpm
